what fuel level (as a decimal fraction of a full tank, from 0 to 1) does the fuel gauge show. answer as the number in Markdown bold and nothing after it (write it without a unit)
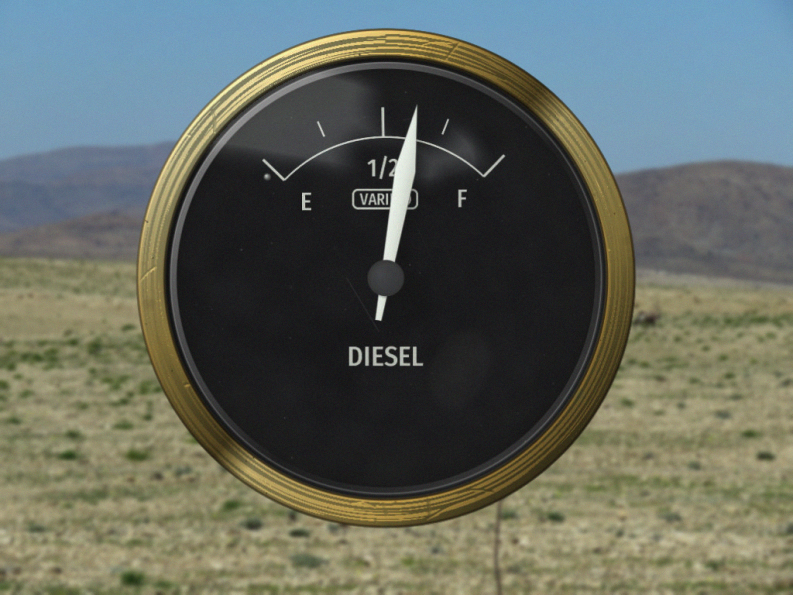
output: **0.625**
